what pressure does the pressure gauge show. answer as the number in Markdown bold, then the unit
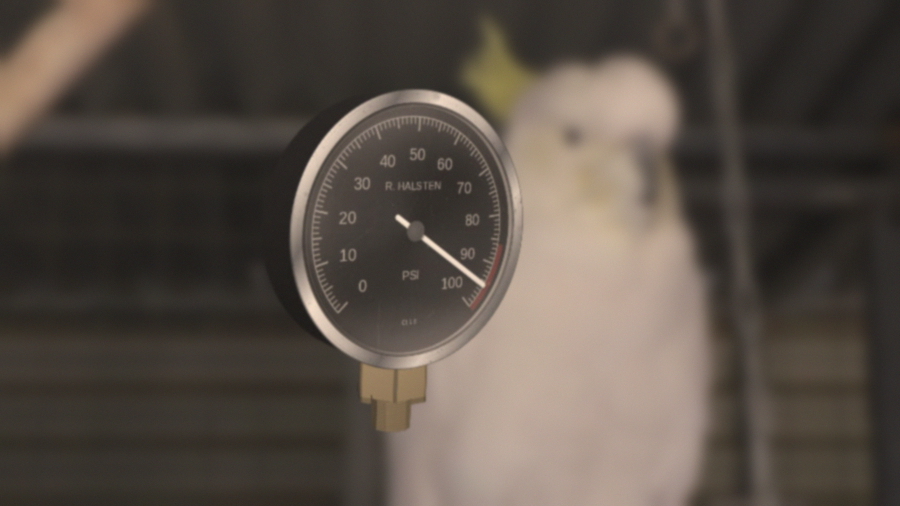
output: **95** psi
